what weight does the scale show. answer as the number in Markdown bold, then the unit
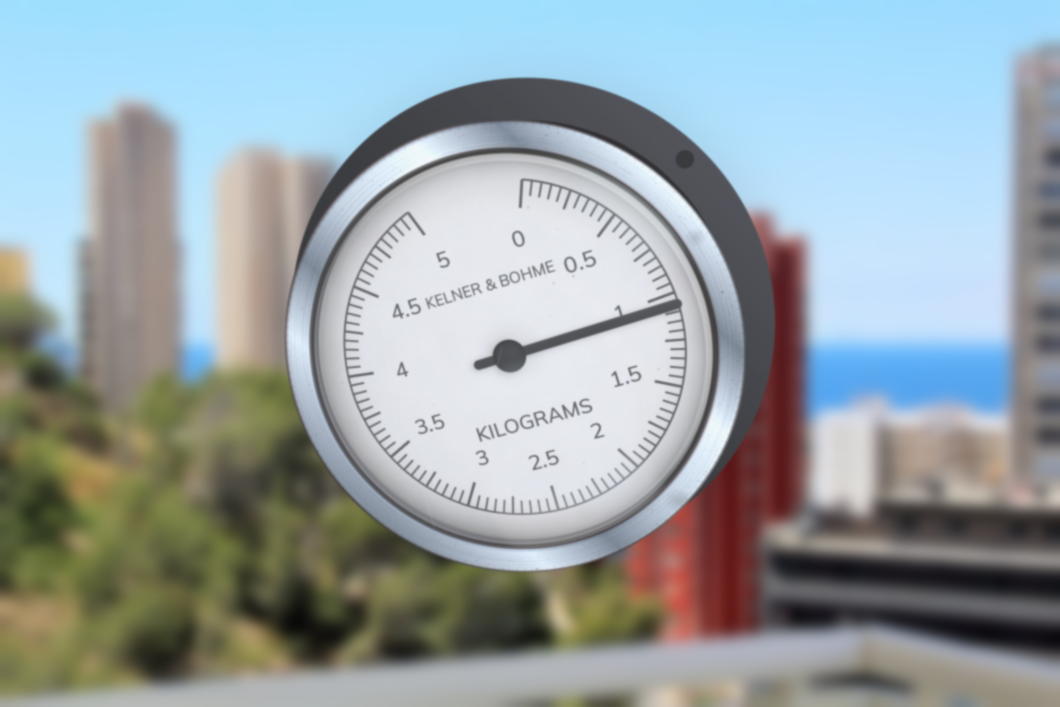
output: **1.05** kg
